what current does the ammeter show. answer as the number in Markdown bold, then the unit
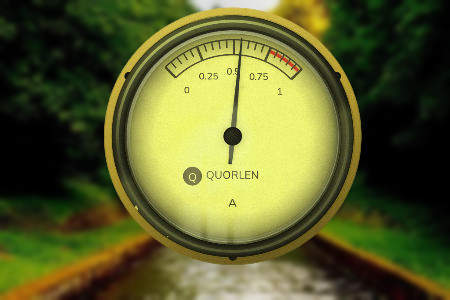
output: **0.55** A
